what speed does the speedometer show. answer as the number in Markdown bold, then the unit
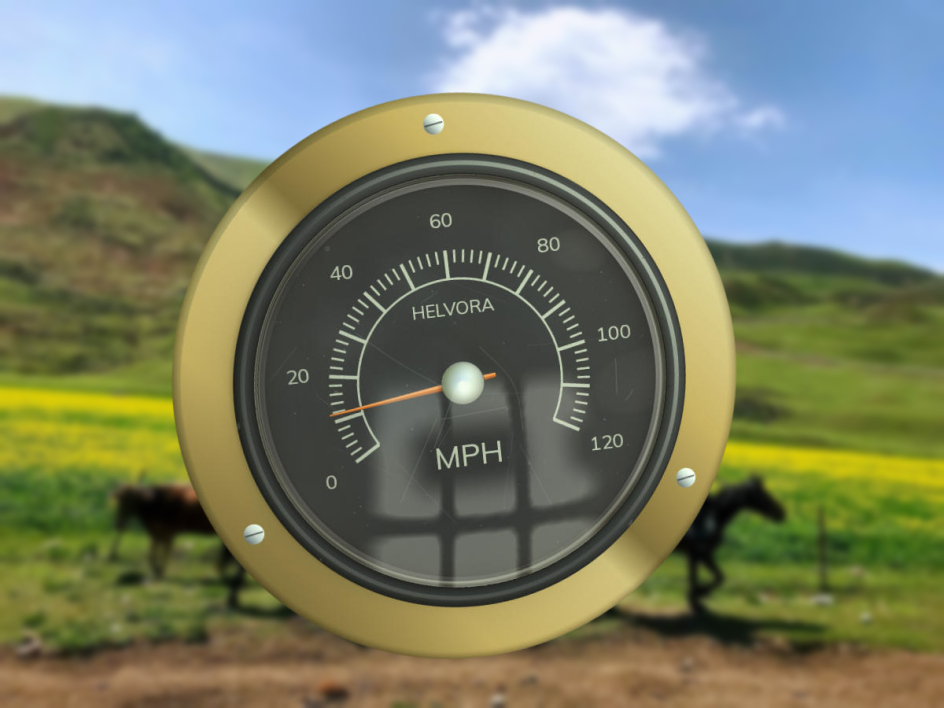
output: **12** mph
